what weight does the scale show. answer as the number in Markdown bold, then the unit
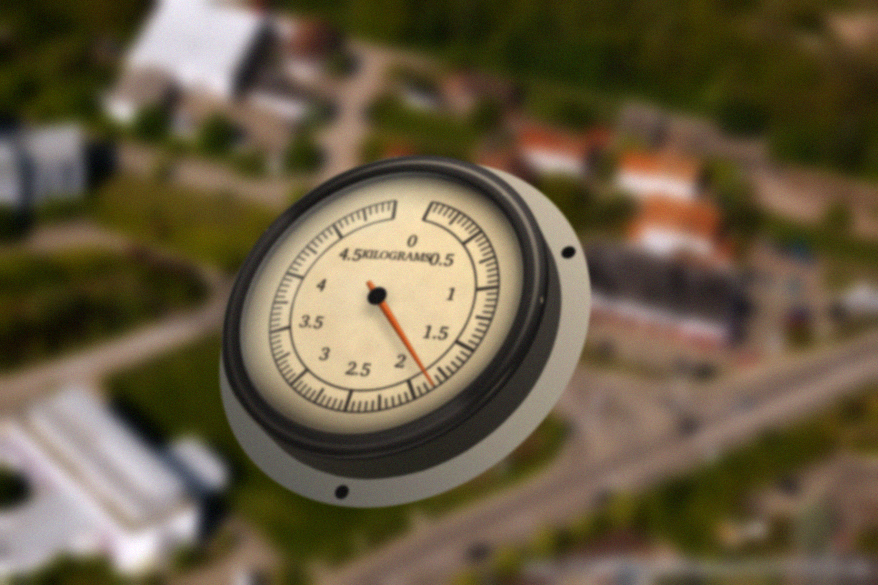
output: **1.85** kg
